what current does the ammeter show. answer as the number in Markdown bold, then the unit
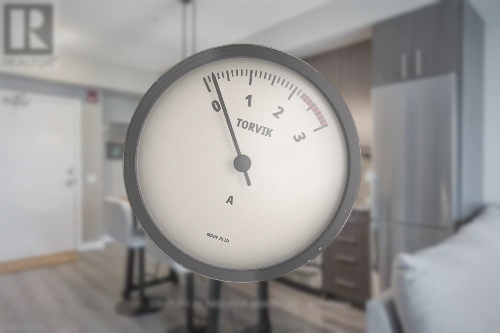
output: **0.2** A
